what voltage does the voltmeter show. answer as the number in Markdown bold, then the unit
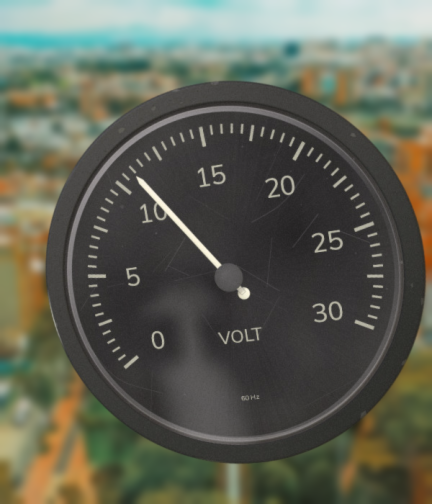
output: **11** V
